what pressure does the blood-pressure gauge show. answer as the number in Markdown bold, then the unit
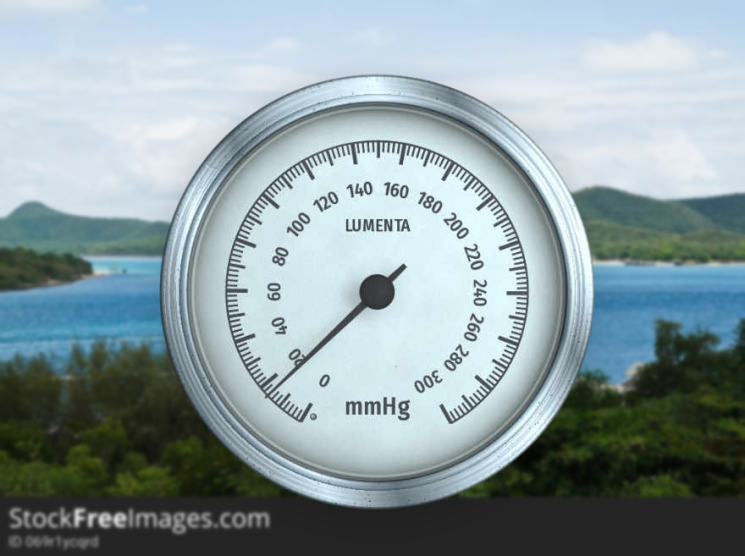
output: **16** mmHg
